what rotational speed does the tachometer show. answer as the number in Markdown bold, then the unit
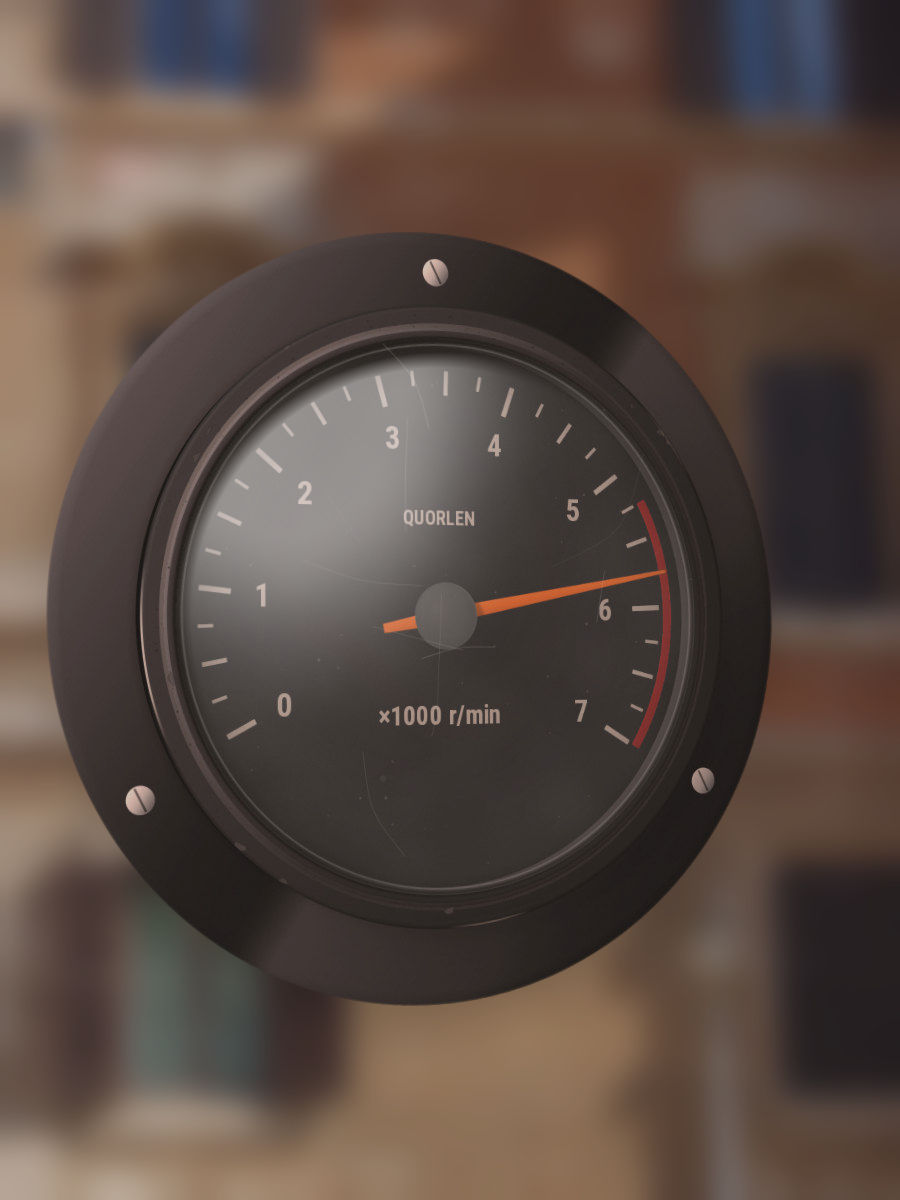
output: **5750** rpm
